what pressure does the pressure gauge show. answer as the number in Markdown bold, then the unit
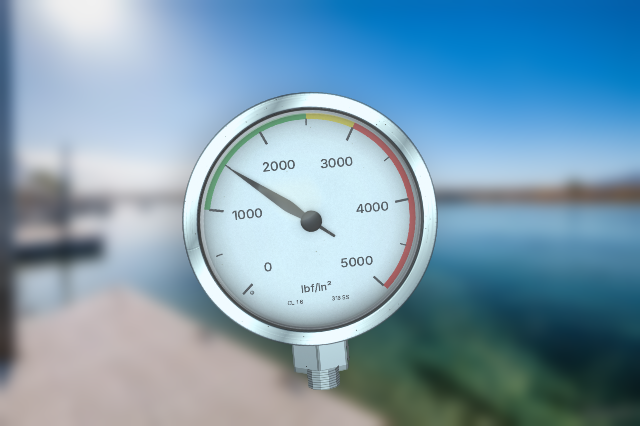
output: **1500** psi
